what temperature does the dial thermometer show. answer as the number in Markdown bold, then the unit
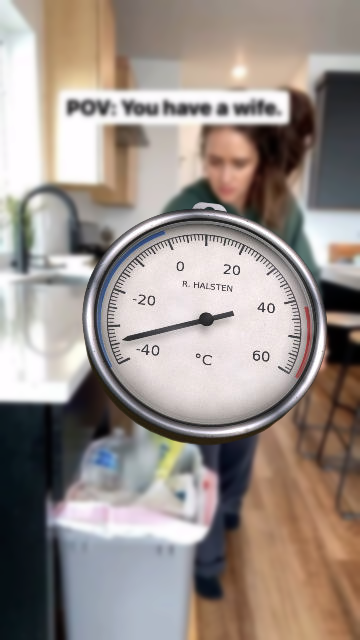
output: **-35** °C
